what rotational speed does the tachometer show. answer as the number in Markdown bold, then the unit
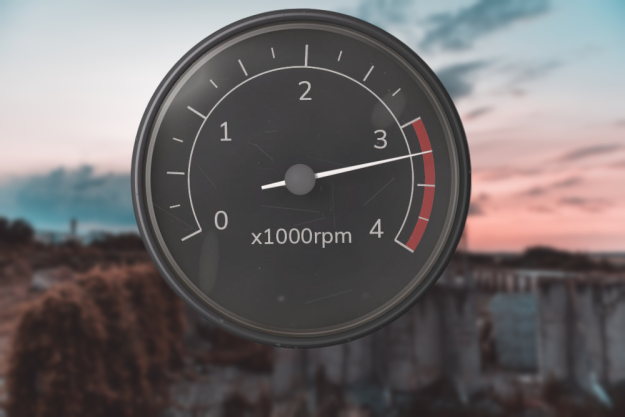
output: **3250** rpm
